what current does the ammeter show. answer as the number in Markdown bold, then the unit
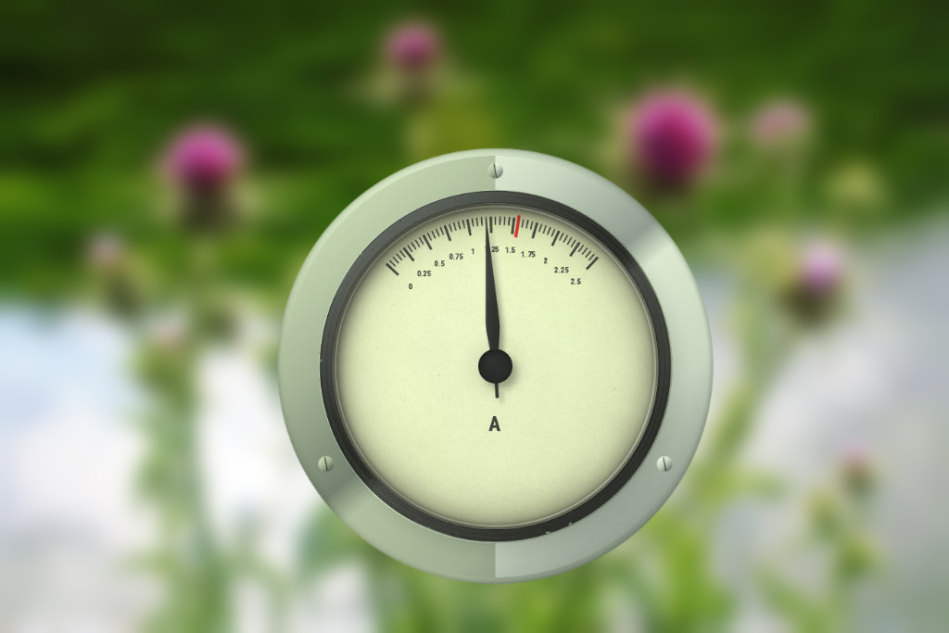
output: **1.2** A
